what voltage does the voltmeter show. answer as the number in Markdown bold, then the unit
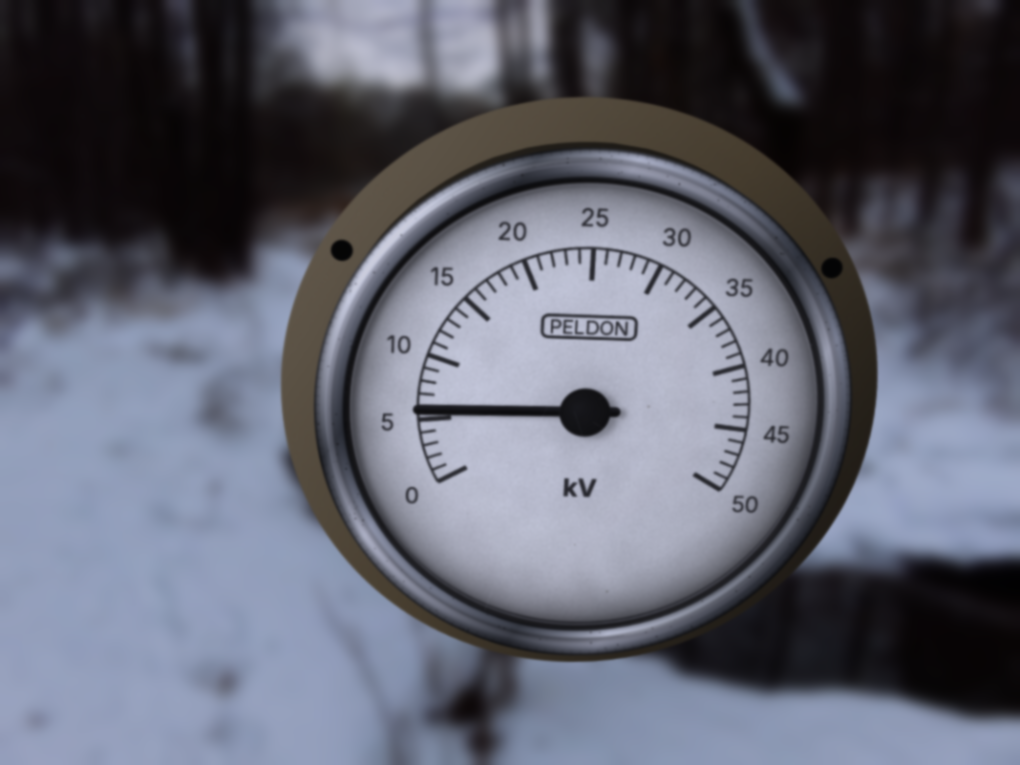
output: **6** kV
